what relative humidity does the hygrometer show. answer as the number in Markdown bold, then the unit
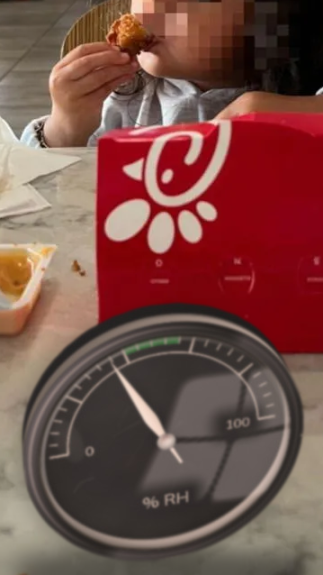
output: **36** %
